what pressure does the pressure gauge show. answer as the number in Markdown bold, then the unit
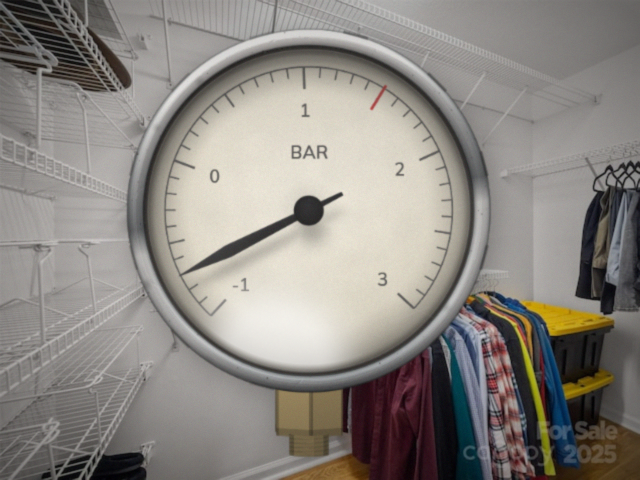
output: **-0.7** bar
